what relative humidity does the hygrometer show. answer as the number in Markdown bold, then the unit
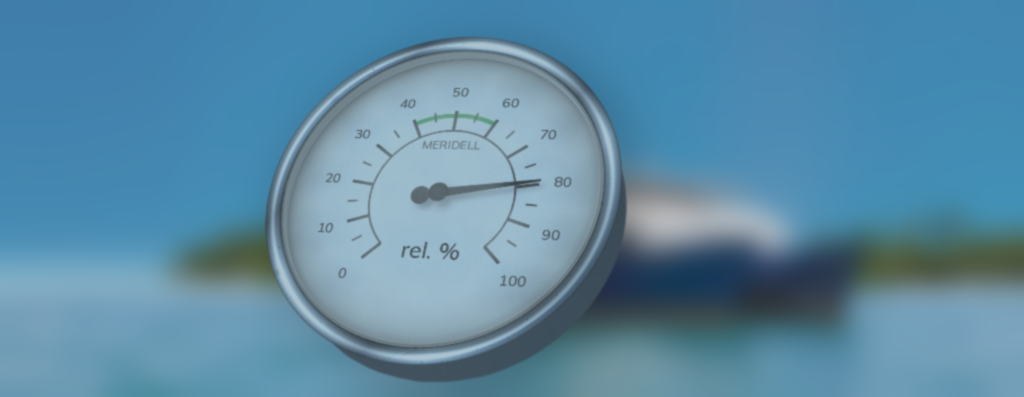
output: **80** %
